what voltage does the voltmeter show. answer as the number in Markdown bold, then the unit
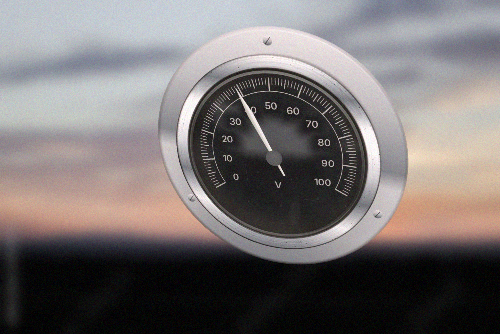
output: **40** V
